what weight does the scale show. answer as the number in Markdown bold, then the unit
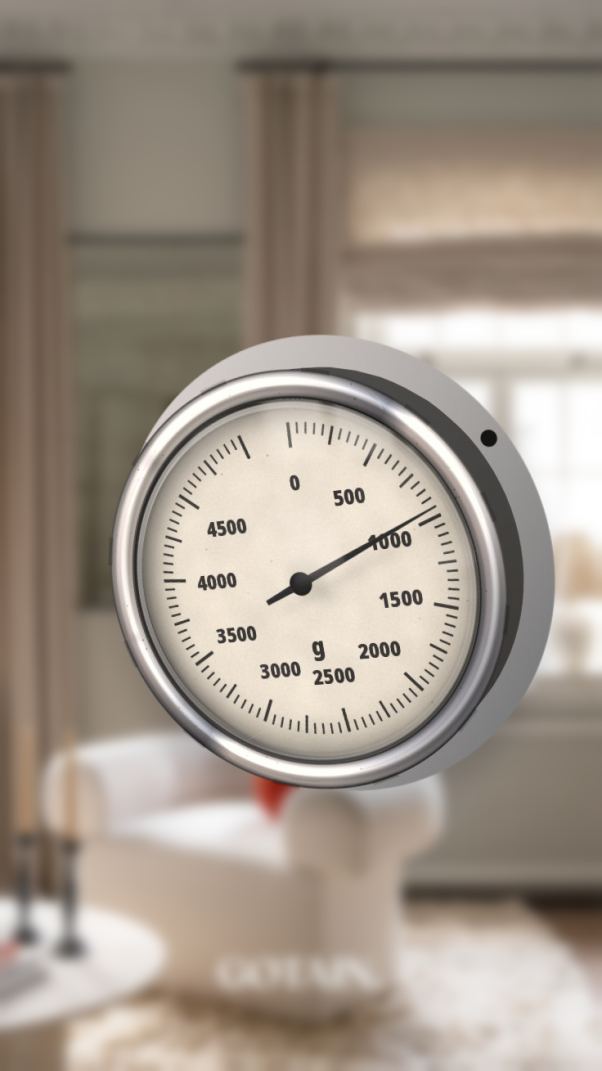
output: **950** g
